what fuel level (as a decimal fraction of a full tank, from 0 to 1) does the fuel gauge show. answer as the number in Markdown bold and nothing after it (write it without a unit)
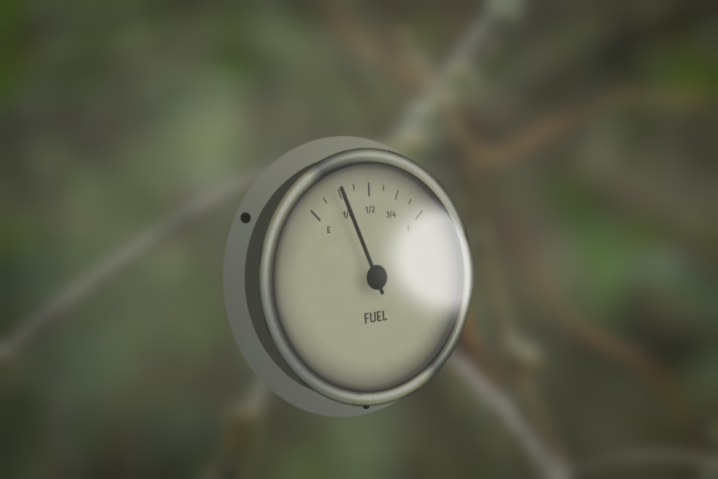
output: **0.25**
